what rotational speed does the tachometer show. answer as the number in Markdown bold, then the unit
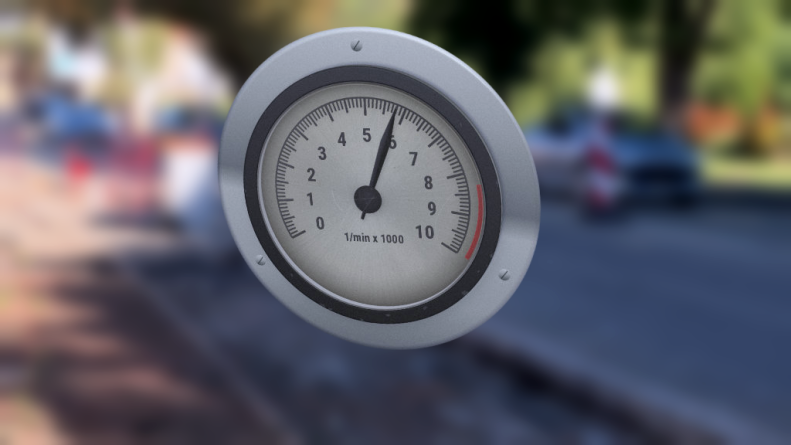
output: **5800** rpm
